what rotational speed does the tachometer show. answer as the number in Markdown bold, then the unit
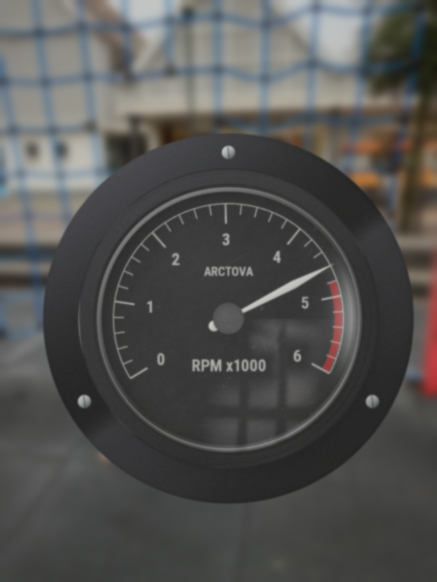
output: **4600** rpm
